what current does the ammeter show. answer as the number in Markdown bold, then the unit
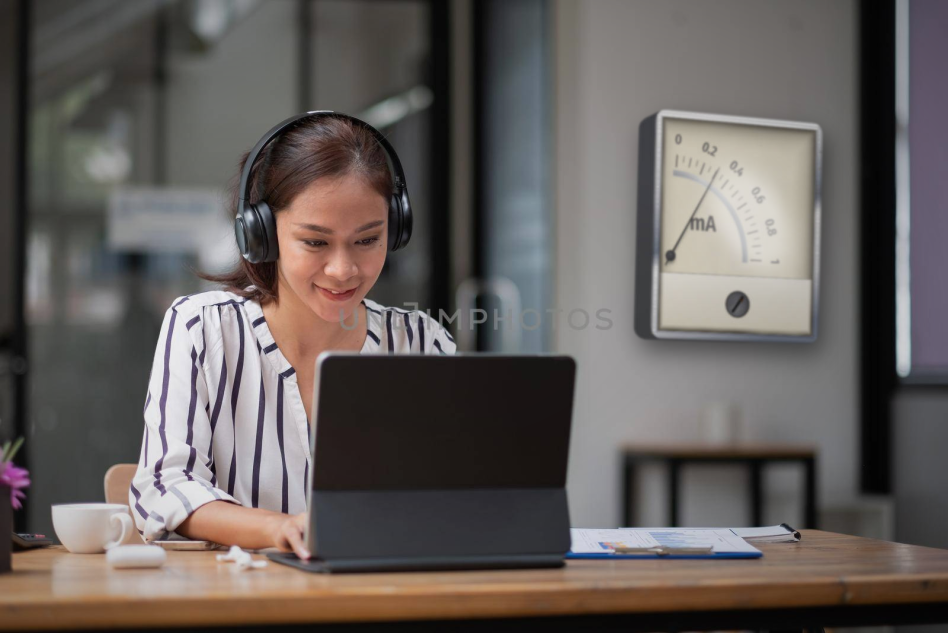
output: **0.3** mA
